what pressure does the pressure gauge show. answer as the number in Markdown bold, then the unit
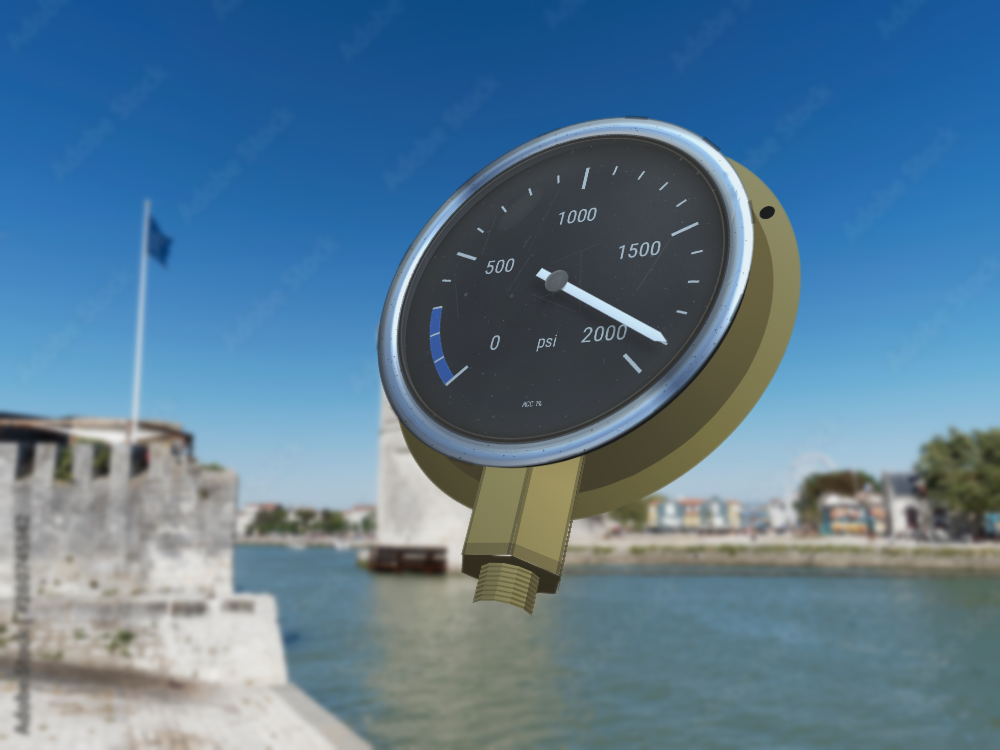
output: **1900** psi
